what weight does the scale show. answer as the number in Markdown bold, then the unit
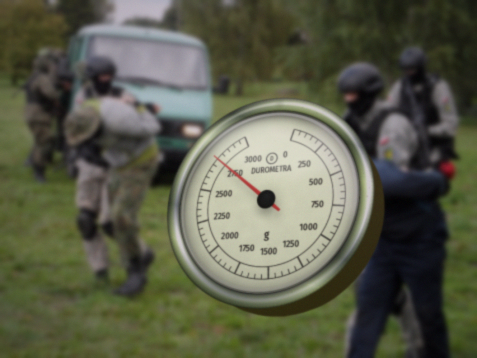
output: **2750** g
